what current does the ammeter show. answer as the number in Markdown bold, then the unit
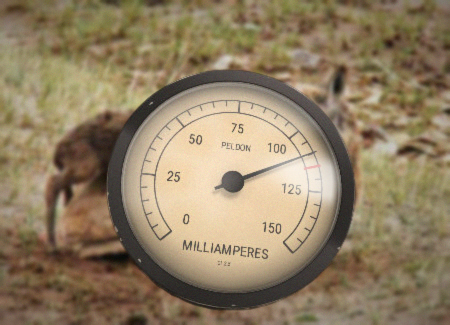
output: **110** mA
